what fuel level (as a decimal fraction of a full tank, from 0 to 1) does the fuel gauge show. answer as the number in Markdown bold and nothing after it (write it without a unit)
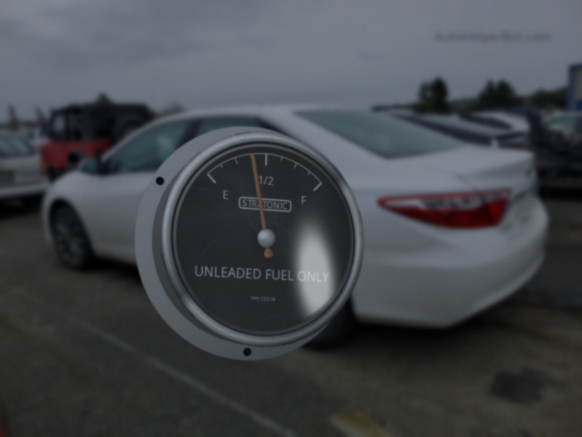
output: **0.375**
